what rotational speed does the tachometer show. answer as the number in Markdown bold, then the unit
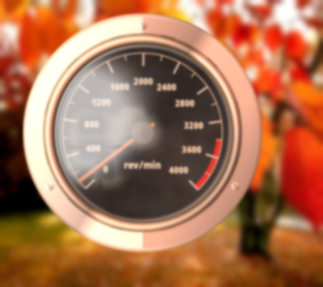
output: **100** rpm
